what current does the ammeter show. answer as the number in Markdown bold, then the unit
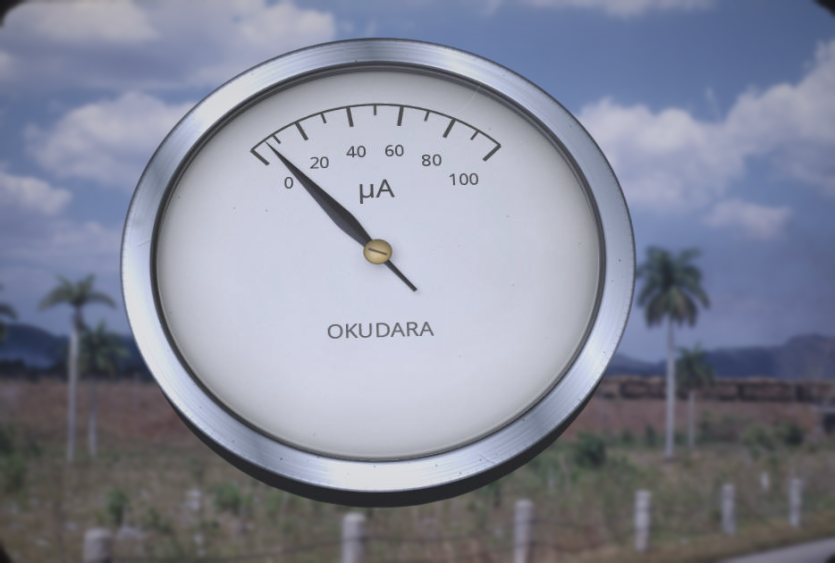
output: **5** µA
